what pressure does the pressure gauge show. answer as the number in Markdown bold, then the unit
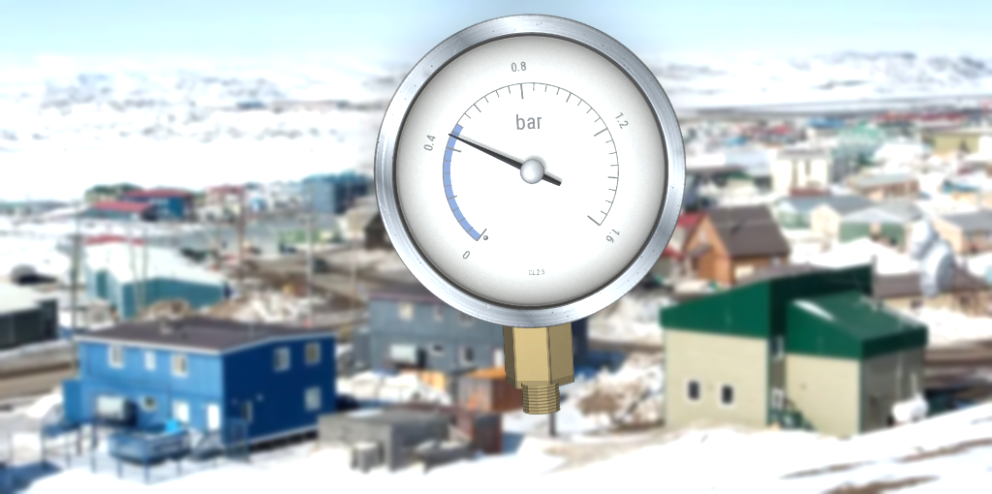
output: **0.45** bar
